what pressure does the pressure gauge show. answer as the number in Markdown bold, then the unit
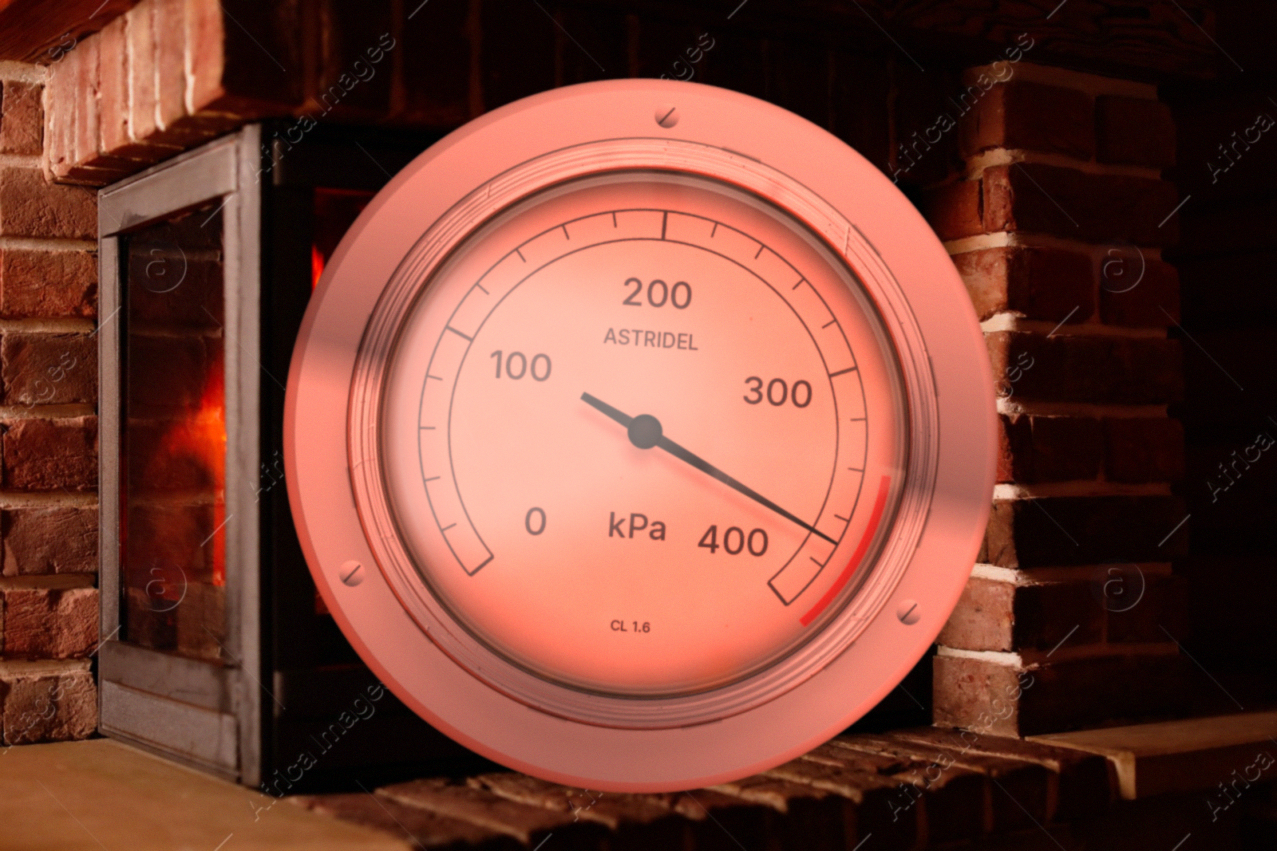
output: **370** kPa
